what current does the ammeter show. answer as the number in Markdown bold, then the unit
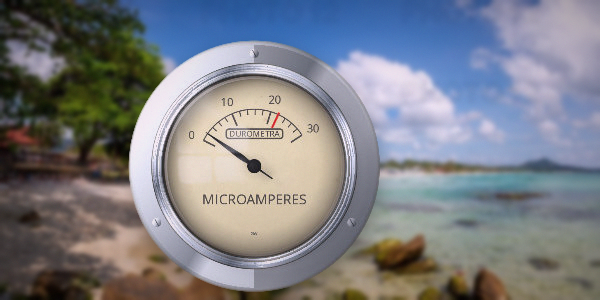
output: **2** µA
